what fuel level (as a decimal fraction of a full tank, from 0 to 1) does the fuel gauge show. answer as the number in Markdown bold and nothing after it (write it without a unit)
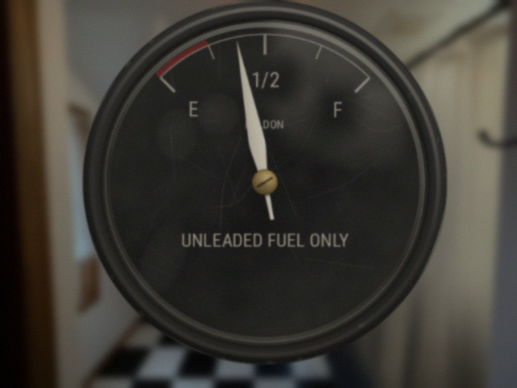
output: **0.375**
